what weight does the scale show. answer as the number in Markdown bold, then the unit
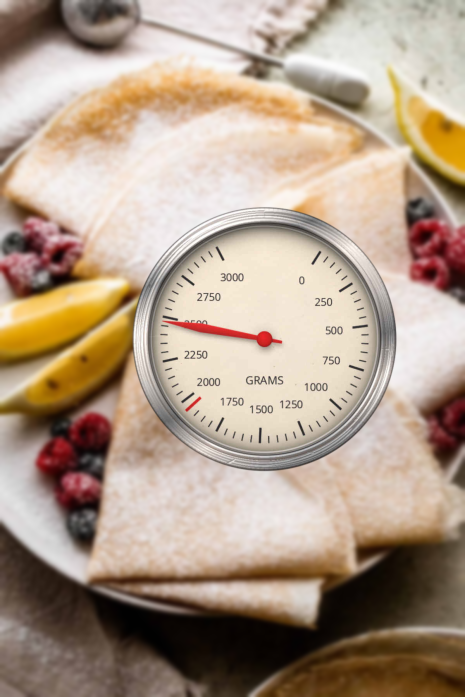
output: **2475** g
